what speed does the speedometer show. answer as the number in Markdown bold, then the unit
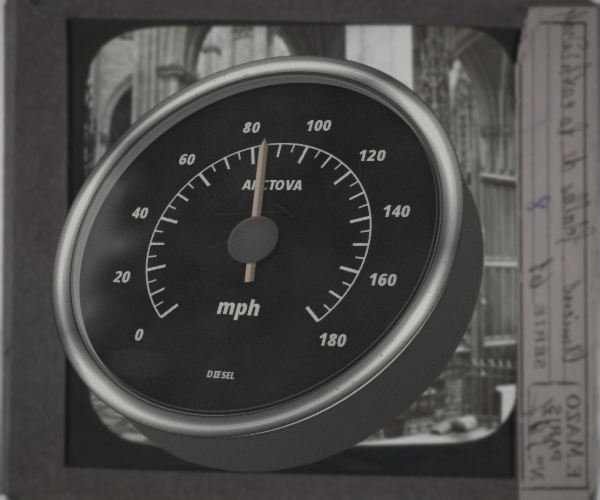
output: **85** mph
